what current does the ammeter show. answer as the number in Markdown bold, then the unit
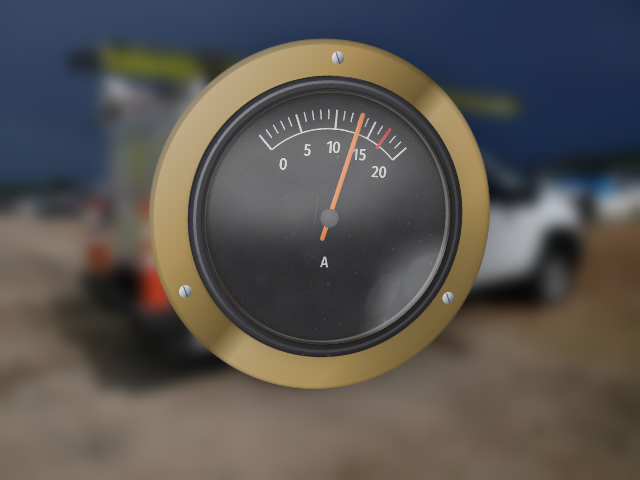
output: **13** A
